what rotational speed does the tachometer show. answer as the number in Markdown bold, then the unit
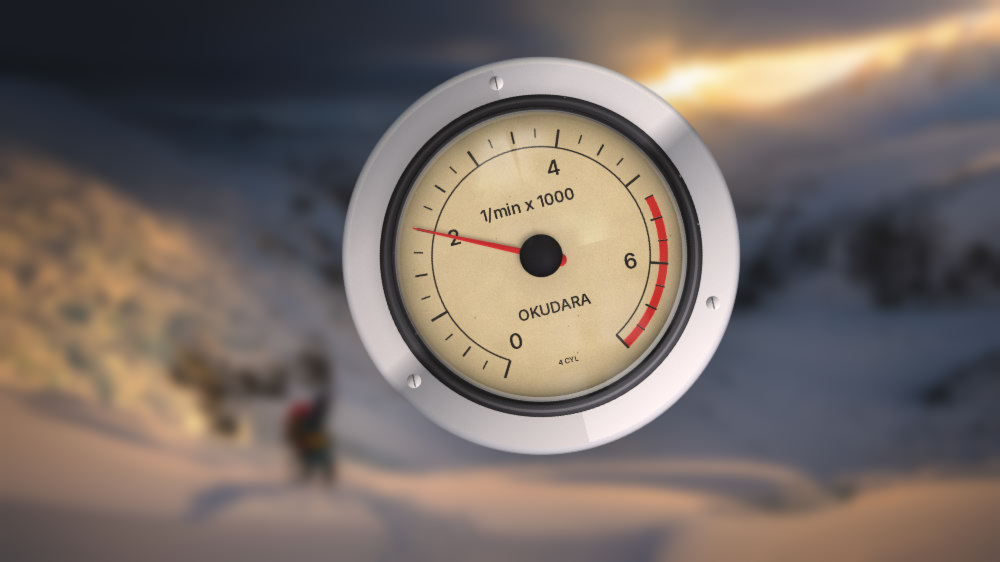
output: **2000** rpm
